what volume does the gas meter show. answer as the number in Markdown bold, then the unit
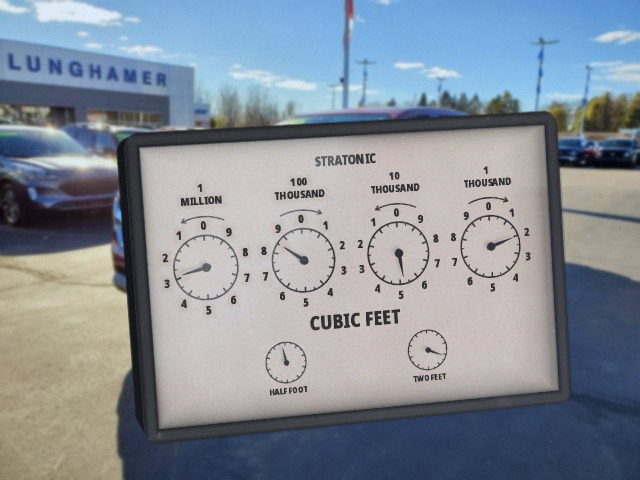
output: **285200** ft³
